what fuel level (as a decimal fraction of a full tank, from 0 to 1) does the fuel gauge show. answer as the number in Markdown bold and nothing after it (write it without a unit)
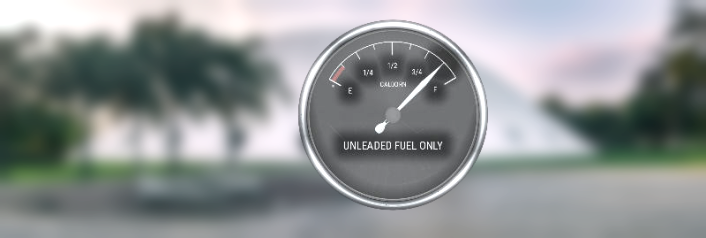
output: **0.875**
